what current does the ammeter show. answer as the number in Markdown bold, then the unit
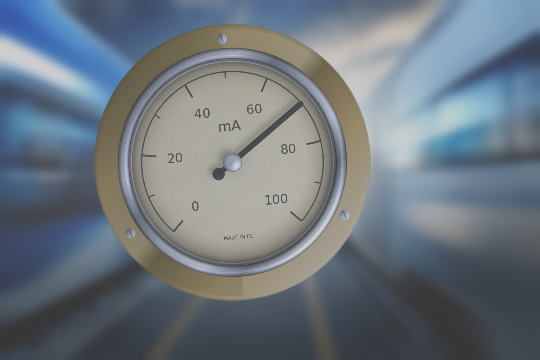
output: **70** mA
